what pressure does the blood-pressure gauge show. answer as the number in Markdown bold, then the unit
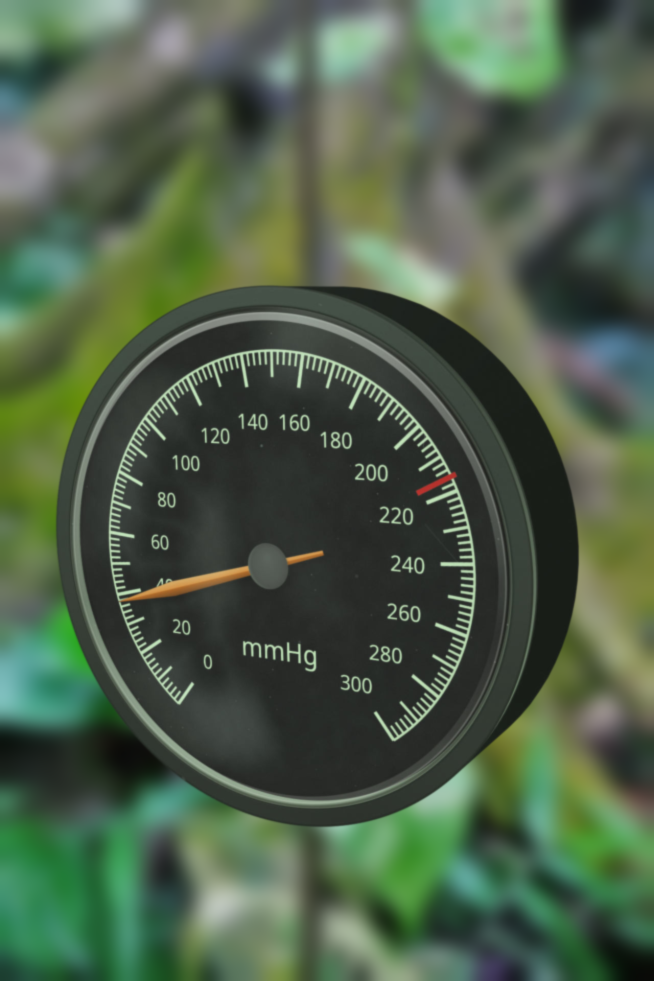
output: **38** mmHg
